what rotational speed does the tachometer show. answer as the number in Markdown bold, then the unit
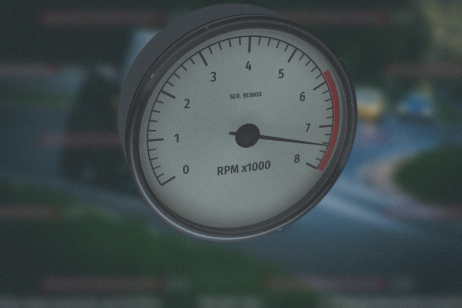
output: **7400** rpm
